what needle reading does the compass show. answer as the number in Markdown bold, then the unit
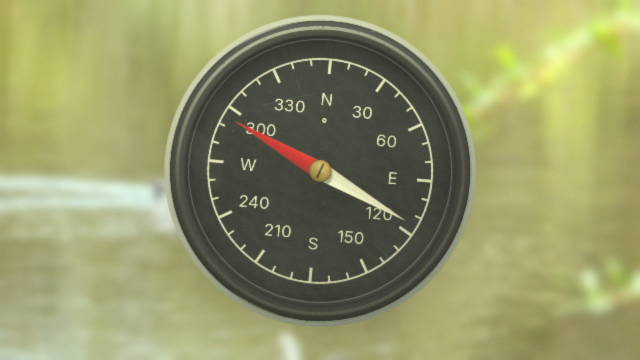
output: **295** °
